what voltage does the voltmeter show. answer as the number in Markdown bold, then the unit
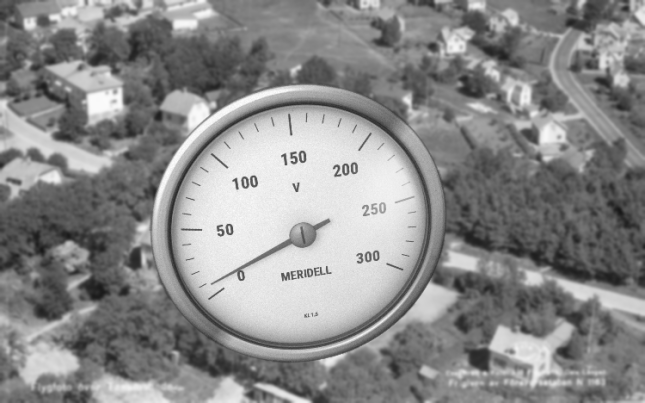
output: **10** V
